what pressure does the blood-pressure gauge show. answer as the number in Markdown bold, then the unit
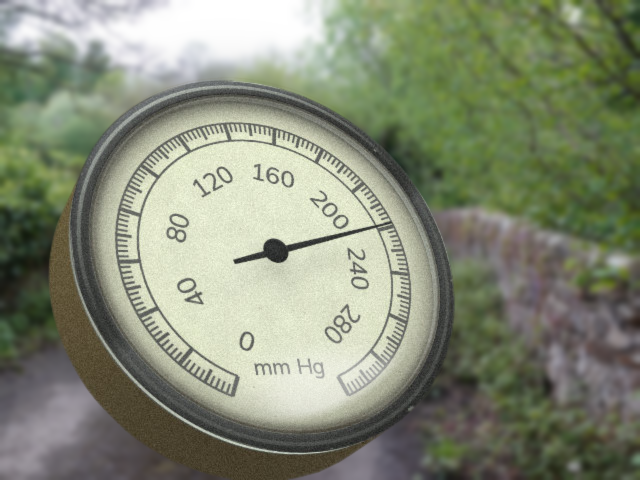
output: **220** mmHg
